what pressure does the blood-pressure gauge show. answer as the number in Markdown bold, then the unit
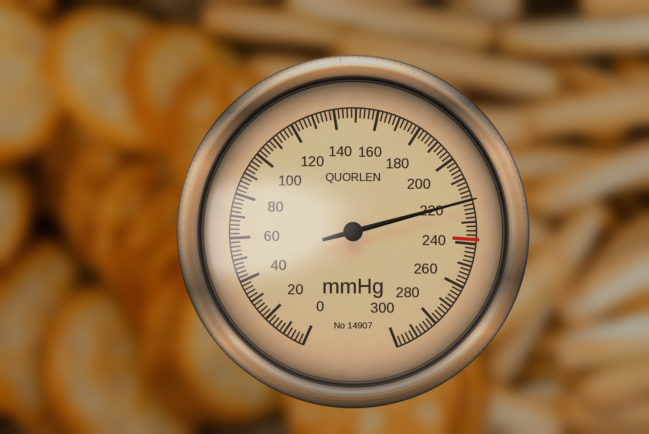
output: **220** mmHg
